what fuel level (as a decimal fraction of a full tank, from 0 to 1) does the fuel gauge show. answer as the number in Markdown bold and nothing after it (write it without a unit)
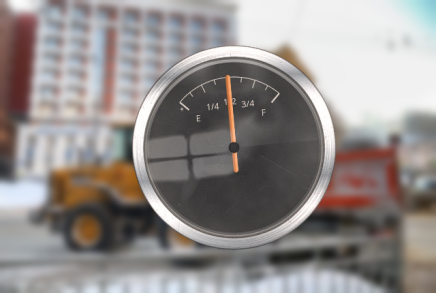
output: **0.5**
